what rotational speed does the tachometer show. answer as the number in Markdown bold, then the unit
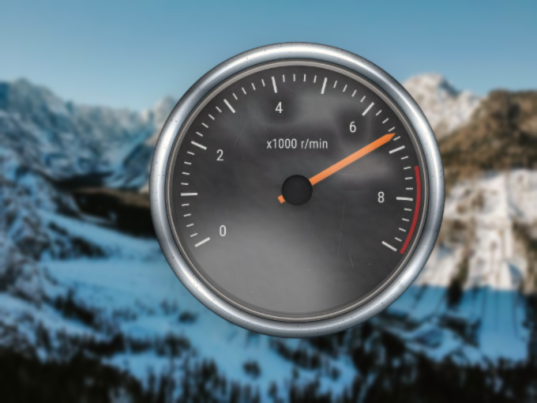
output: **6700** rpm
